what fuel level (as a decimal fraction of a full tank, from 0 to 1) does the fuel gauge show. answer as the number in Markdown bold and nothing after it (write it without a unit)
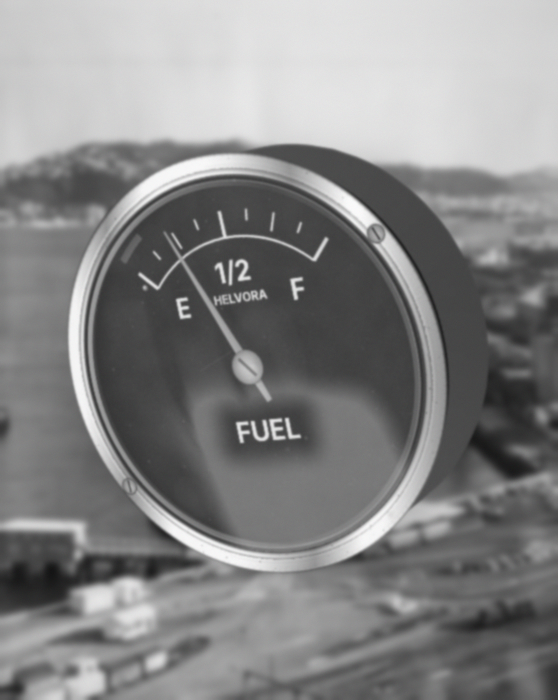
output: **0.25**
